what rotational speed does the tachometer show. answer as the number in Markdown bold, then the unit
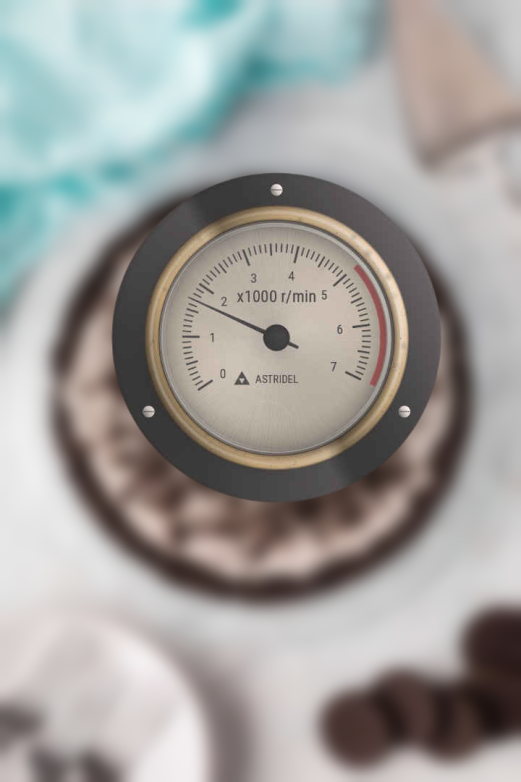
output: **1700** rpm
